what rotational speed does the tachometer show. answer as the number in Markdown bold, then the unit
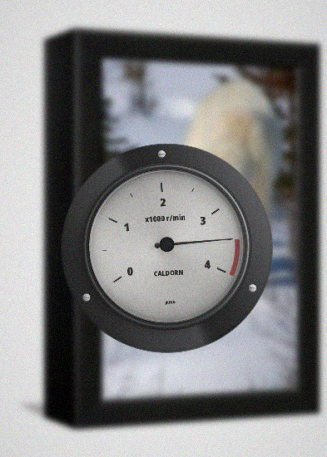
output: **3500** rpm
